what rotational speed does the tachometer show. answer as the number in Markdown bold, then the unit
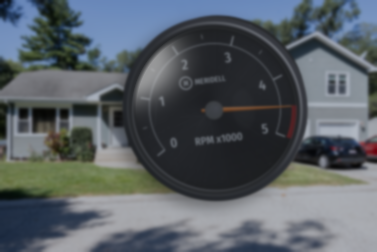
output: **4500** rpm
